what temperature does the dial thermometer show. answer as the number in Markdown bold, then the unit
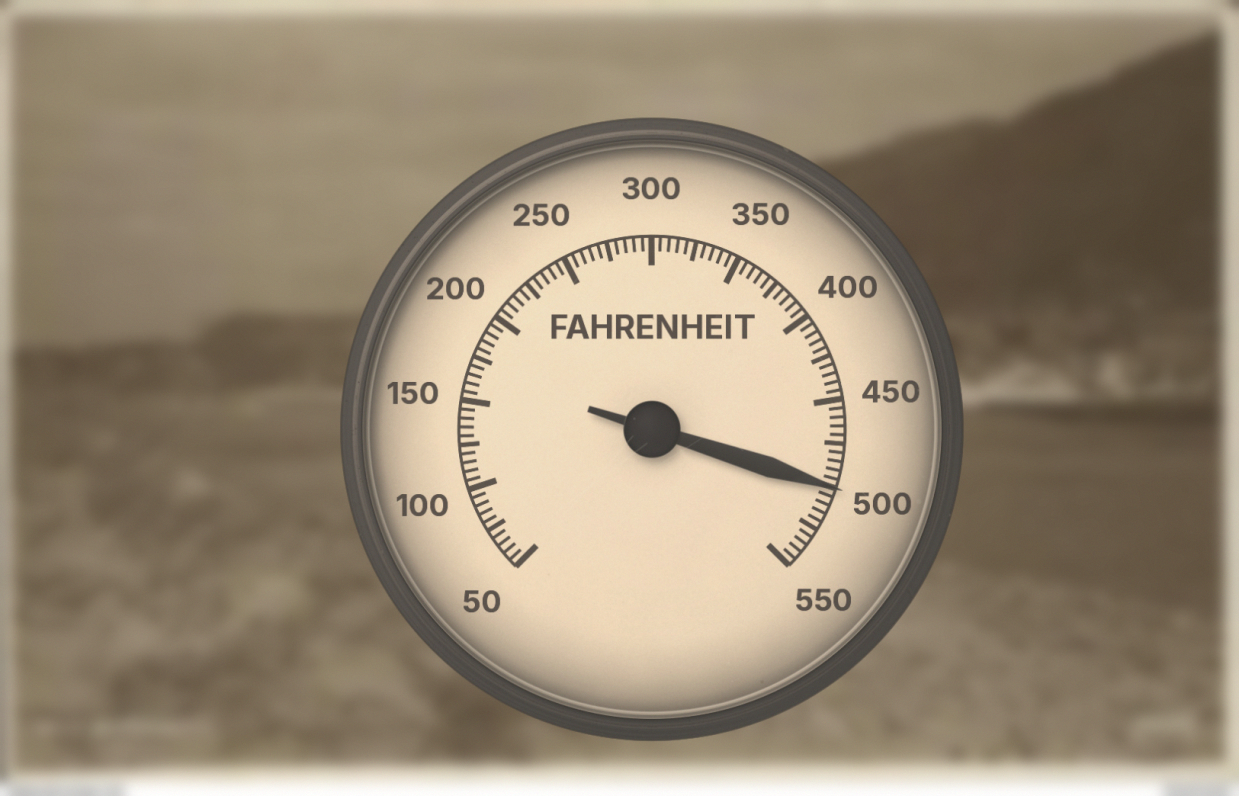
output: **500** °F
